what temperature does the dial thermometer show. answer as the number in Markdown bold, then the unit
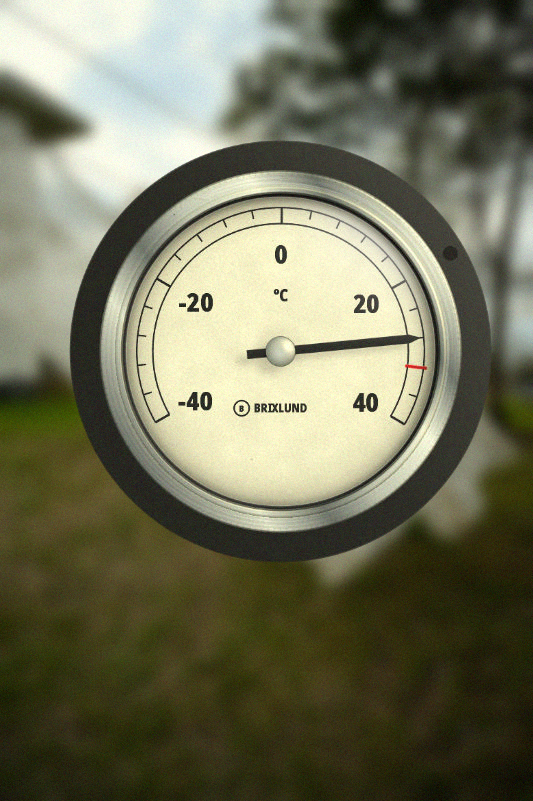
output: **28** °C
